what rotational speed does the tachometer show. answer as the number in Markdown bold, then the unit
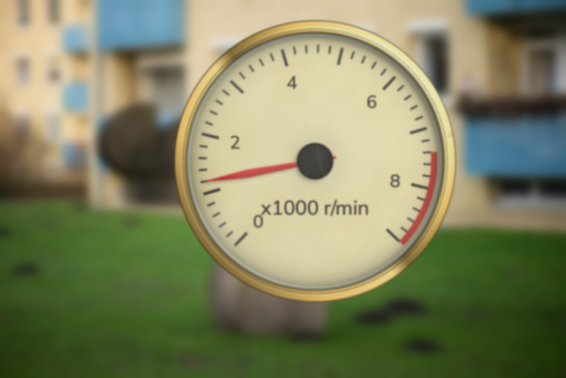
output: **1200** rpm
